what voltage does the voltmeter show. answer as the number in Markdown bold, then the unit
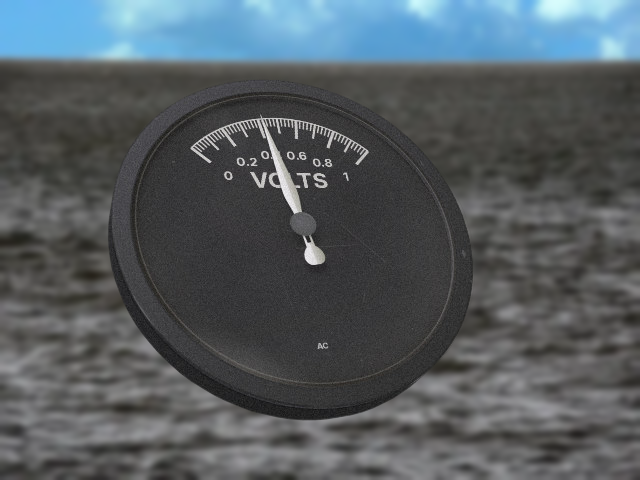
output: **0.4** V
